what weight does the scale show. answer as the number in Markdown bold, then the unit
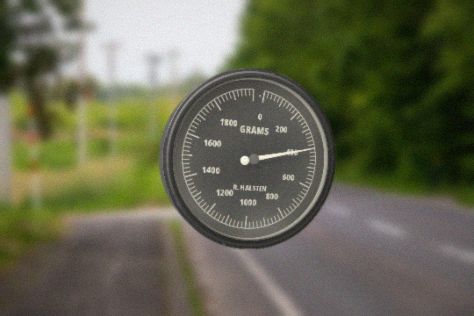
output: **400** g
